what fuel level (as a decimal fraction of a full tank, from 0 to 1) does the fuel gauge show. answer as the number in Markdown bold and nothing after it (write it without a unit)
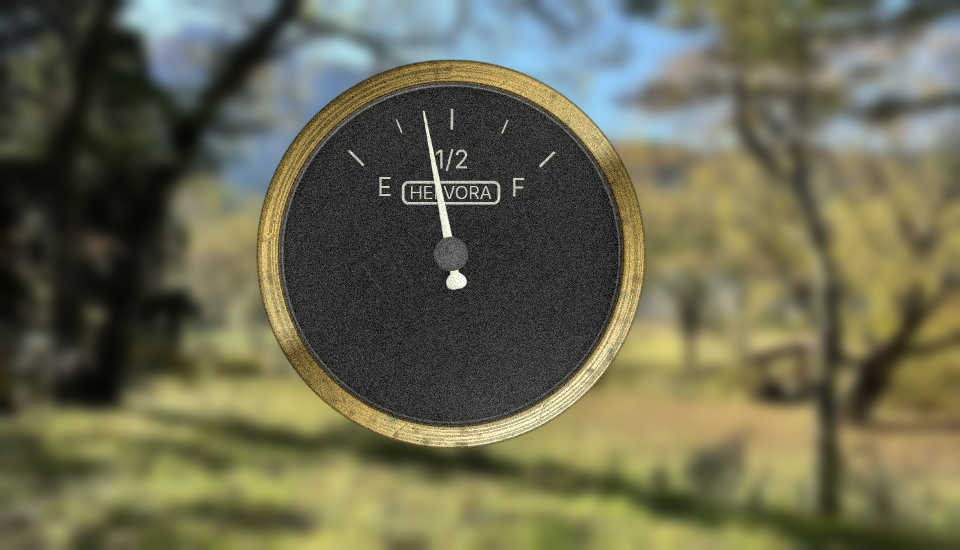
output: **0.375**
